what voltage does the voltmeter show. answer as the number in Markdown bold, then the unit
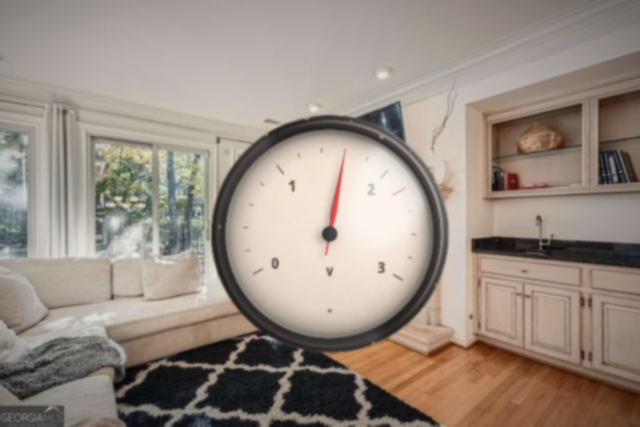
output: **1.6** V
